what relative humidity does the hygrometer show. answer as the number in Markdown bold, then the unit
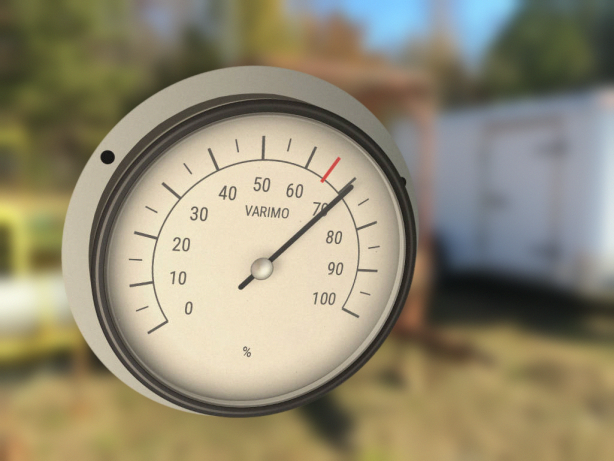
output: **70** %
